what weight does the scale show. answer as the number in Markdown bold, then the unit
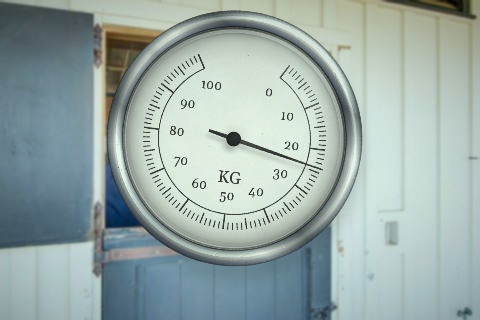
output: **24** kg
